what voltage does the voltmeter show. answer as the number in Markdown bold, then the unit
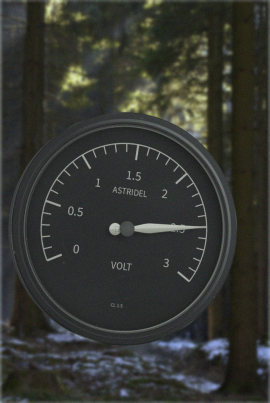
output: **2.5** V
